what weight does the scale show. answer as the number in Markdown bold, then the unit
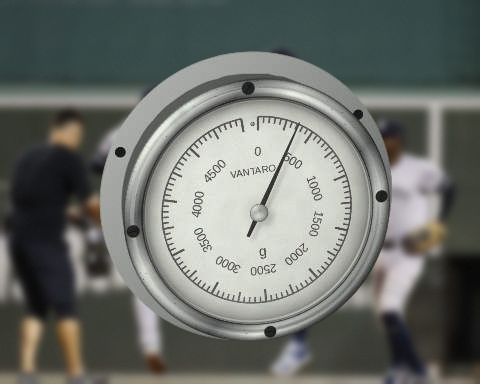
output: **350** g
